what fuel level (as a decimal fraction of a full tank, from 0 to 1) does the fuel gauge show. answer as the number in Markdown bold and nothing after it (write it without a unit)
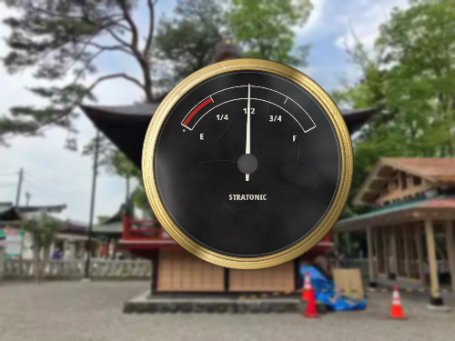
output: **0.5**
